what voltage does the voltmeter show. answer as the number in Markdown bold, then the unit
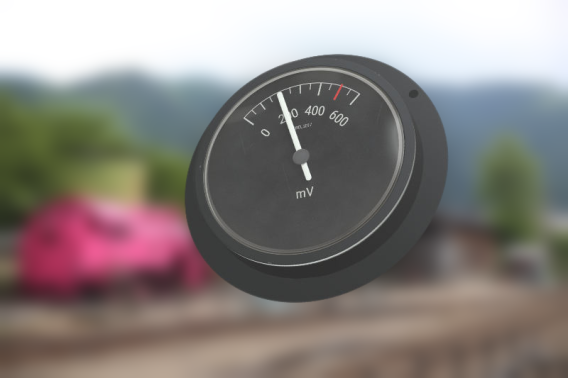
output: **200** mV
